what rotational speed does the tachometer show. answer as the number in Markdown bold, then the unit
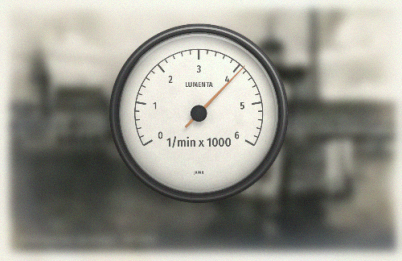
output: **4100** rpm
